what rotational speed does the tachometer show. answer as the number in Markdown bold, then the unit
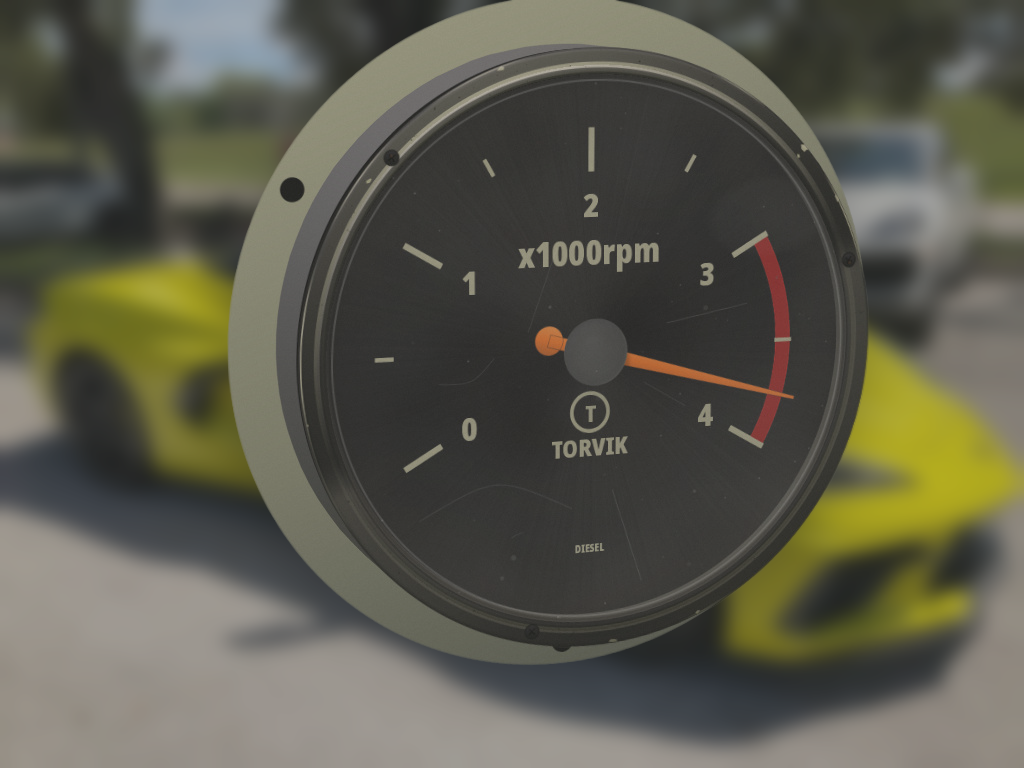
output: **3750** rpm
